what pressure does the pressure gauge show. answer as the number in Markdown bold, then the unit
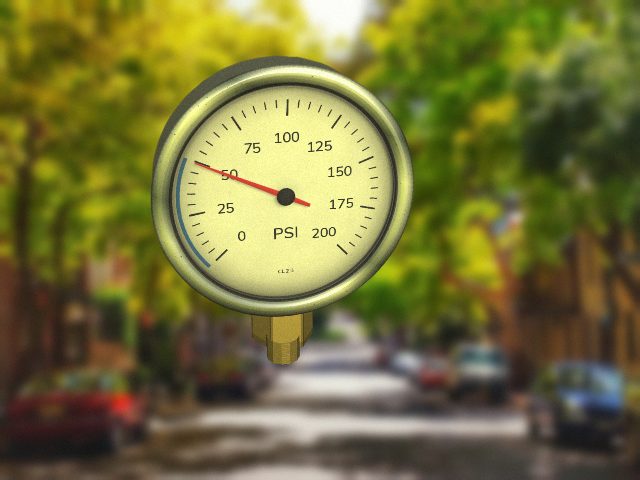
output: **50** psi
